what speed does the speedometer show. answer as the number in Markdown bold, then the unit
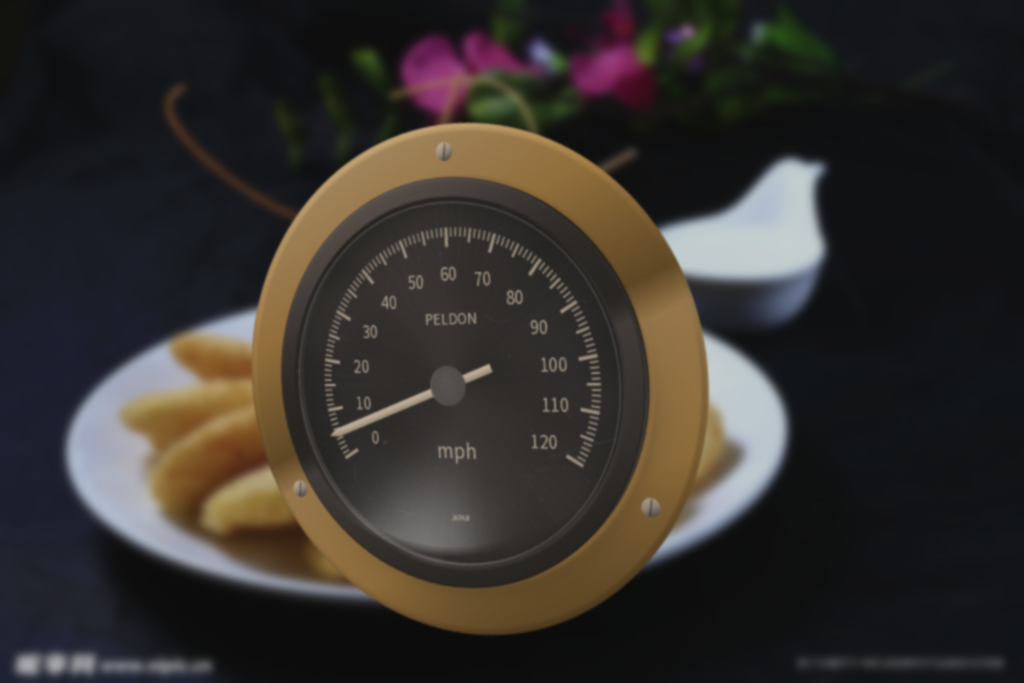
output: **5** mph
